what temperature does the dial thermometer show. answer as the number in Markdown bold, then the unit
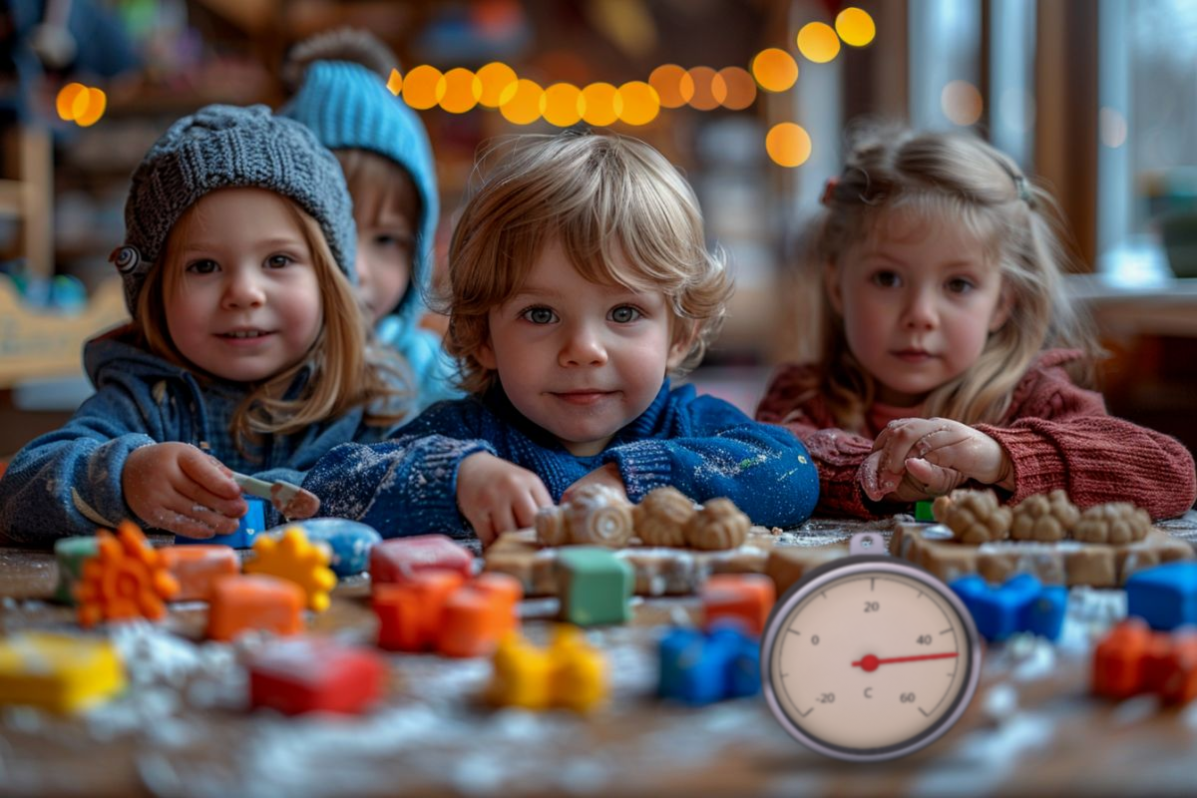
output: **45** °C
